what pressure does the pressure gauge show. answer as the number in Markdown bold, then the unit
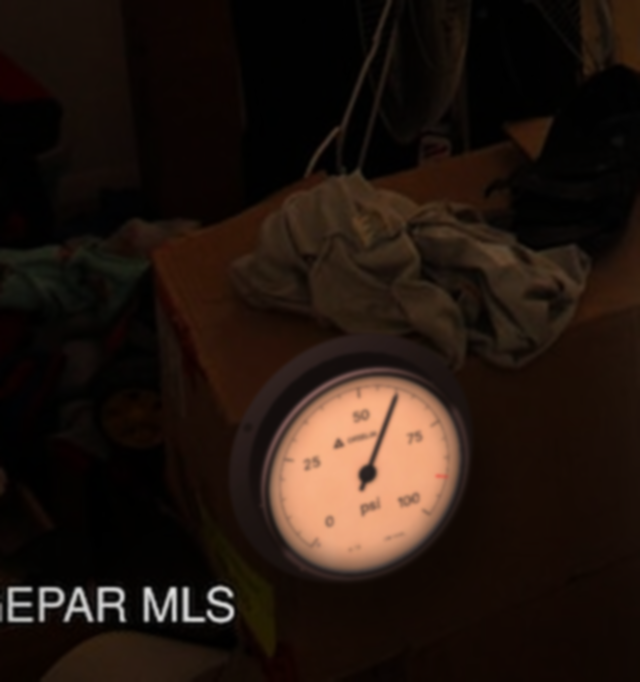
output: **60** psi
